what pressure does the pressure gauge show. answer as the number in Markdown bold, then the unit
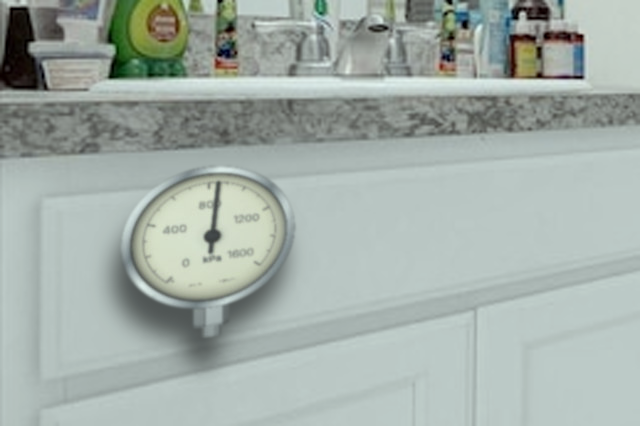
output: **850** kPa
